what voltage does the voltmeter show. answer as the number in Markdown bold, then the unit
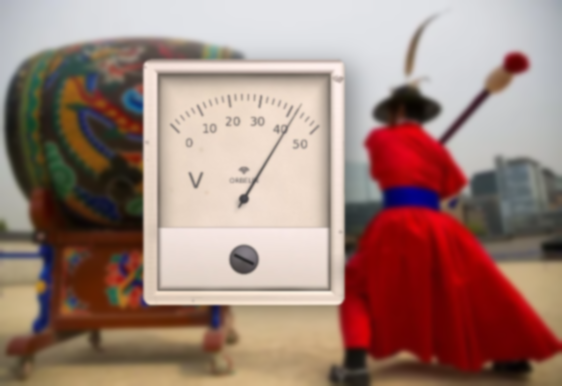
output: **42** V
